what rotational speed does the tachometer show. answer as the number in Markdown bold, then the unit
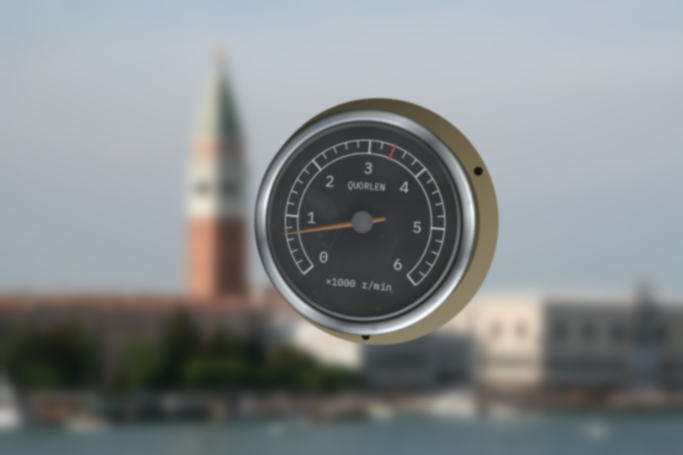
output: **700** rpm
